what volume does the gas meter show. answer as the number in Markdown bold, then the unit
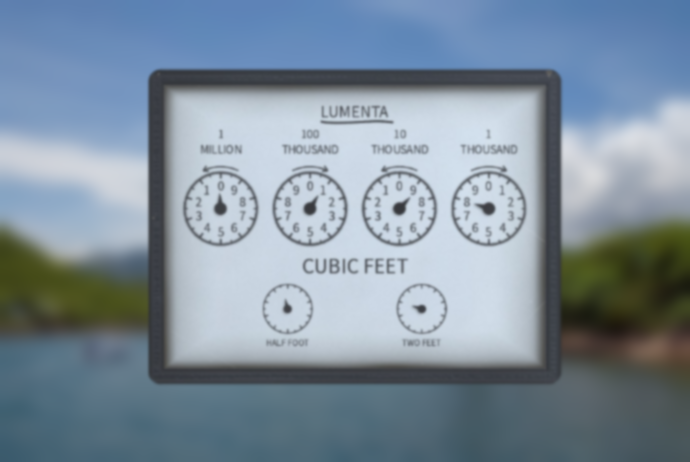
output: **8800** ft³
